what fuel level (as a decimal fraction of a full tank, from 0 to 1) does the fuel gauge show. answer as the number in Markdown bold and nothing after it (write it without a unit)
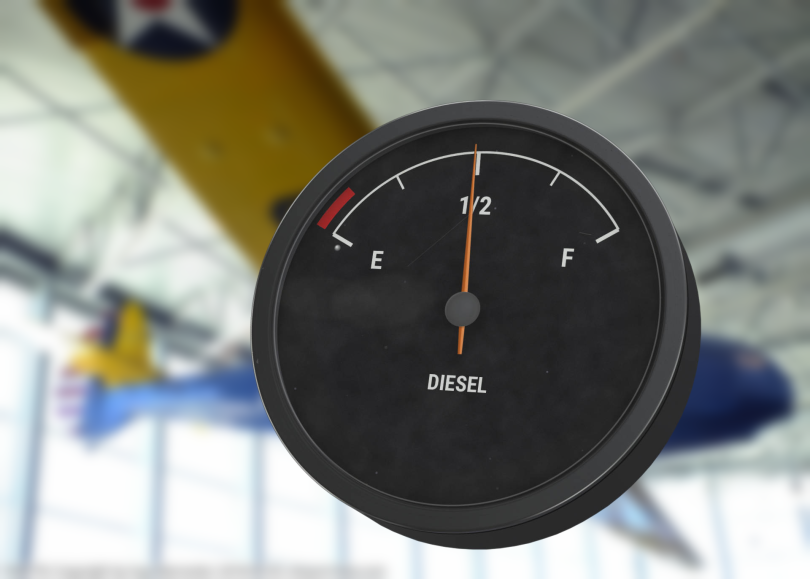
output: **0.5**
